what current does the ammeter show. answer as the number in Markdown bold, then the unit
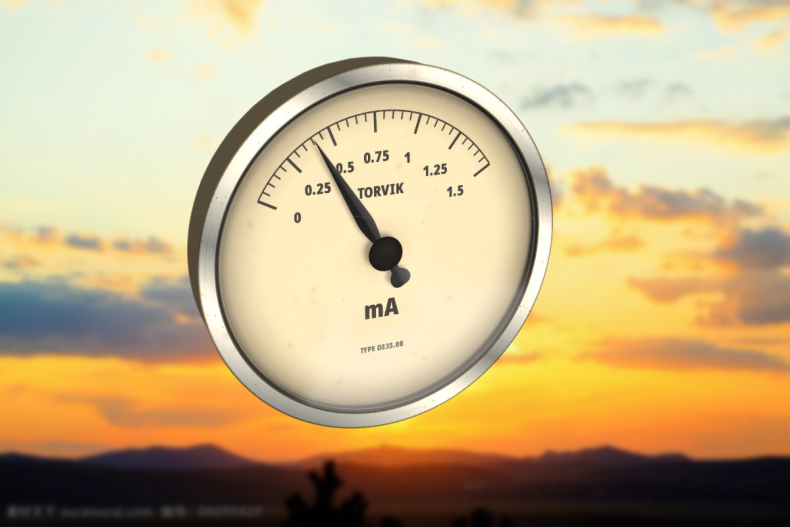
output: **0.4** mA
